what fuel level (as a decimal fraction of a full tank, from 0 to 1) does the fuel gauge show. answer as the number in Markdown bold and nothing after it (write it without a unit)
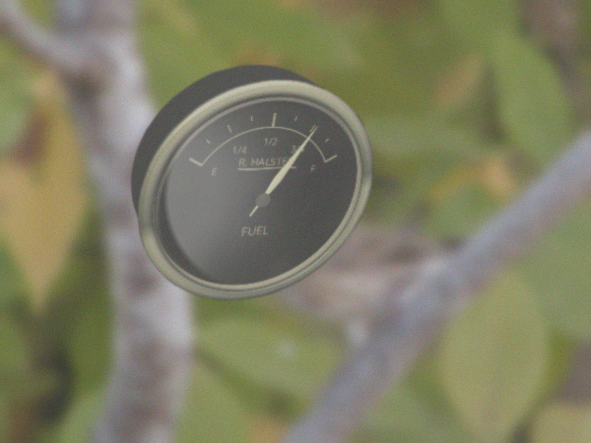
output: **0.75**
